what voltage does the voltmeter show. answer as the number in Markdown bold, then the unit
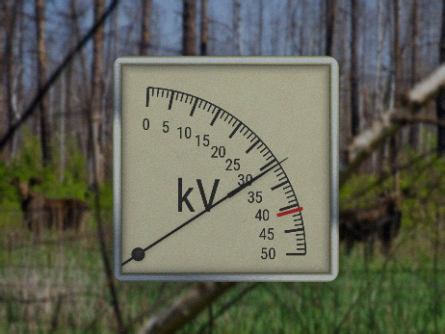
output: **31** kV
